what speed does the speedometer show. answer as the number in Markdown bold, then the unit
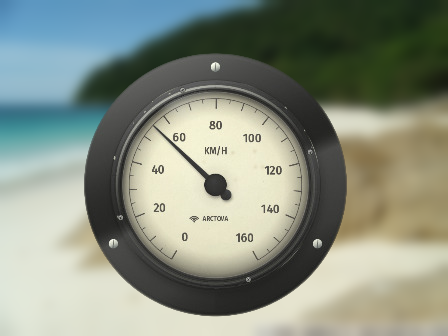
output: **55** km/h
